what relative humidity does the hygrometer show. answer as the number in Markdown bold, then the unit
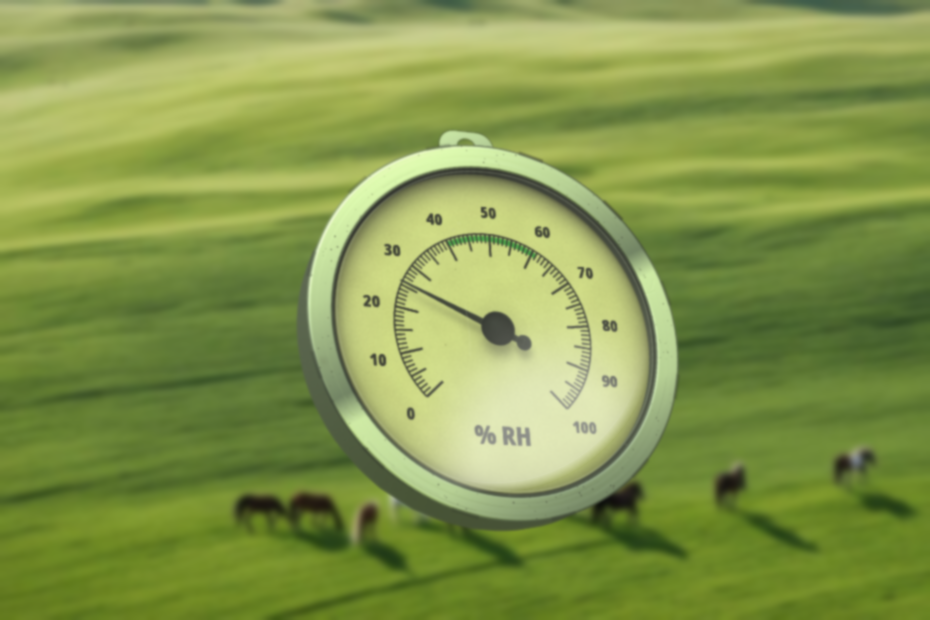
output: **25** %
